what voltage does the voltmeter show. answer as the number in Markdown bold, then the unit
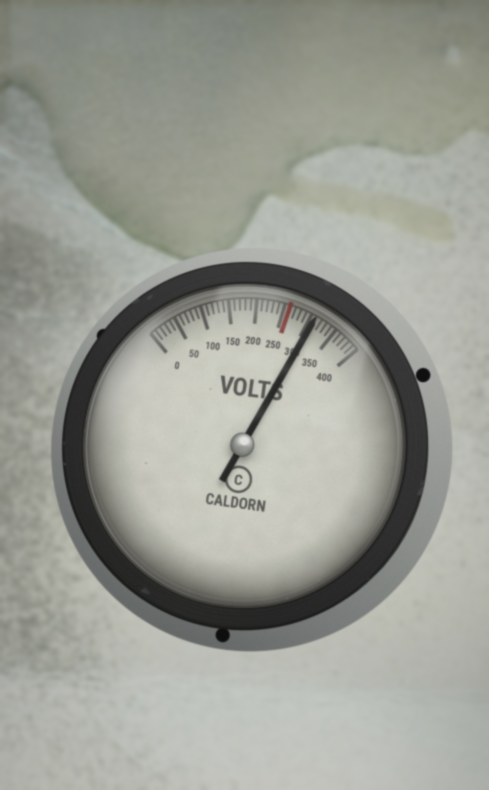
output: **310** V
